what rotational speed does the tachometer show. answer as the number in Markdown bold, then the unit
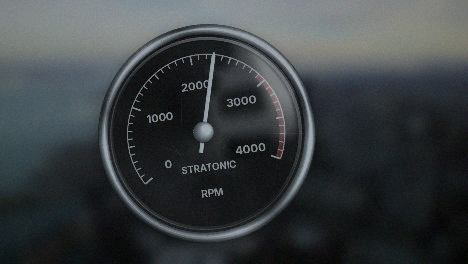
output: **2300** rpm
